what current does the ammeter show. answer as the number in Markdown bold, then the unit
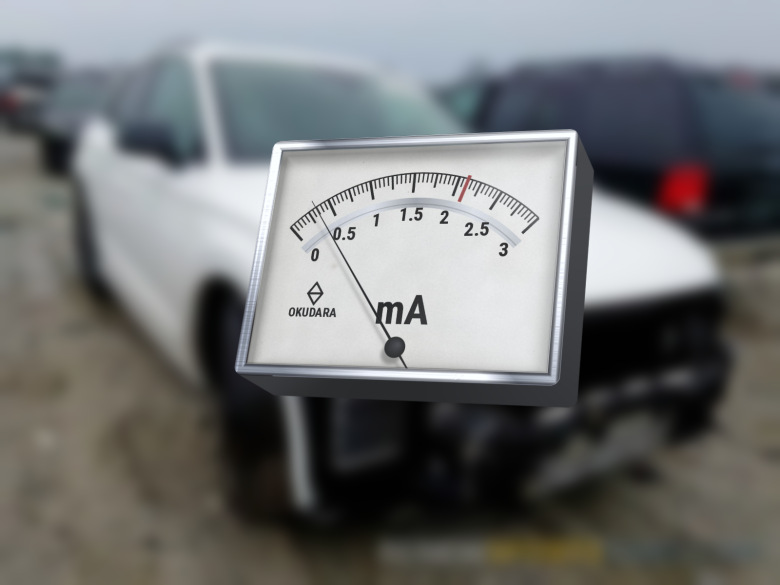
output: **0.35** mA
